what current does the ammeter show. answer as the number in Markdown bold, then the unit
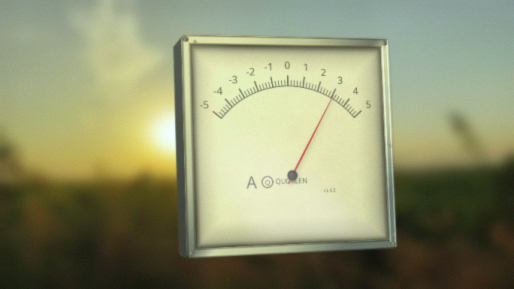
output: **3** A
